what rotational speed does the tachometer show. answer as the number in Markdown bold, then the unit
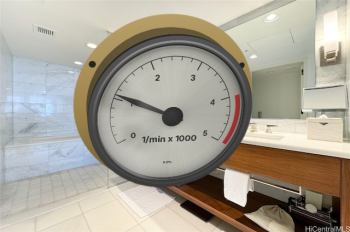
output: **1100** rpm
